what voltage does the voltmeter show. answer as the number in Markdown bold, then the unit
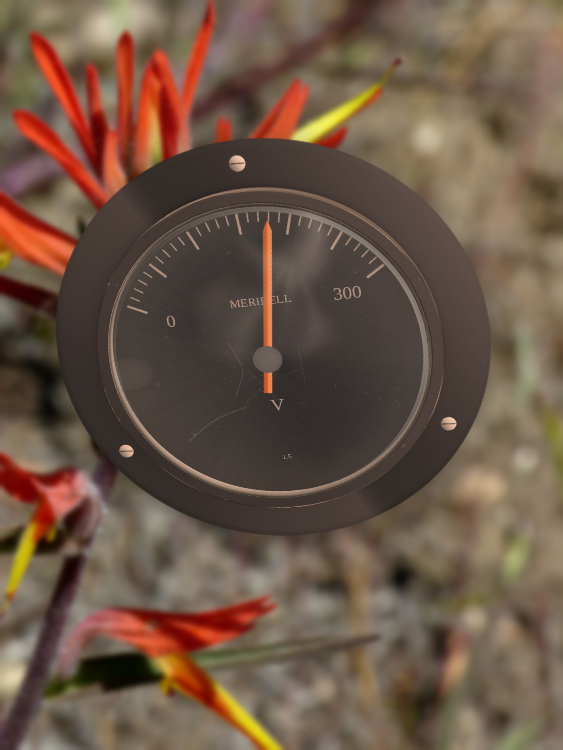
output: **180** V
